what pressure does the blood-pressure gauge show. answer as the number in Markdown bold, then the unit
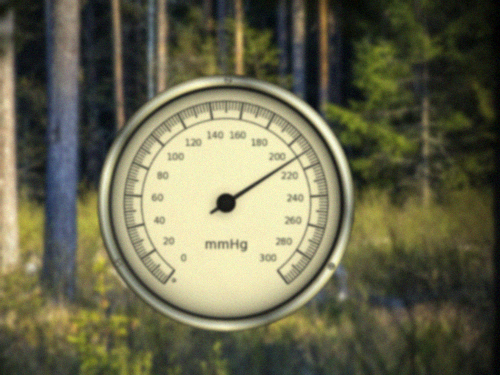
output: **210** mmHg
